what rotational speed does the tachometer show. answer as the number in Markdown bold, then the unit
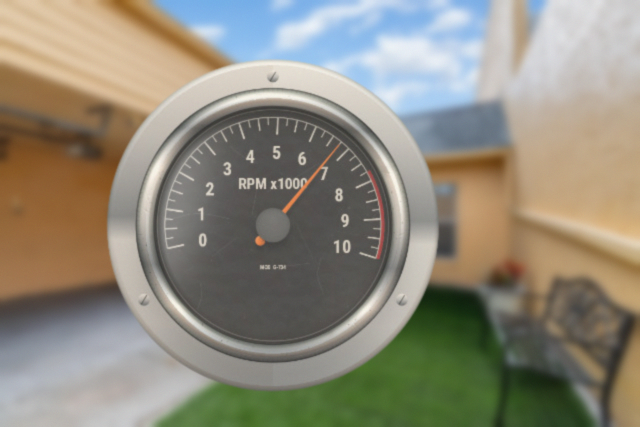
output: **6750** rpm
